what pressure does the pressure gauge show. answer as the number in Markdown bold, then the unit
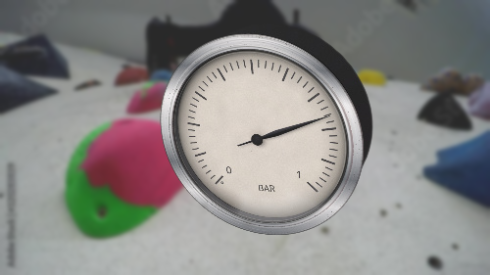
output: **0.76** bar
